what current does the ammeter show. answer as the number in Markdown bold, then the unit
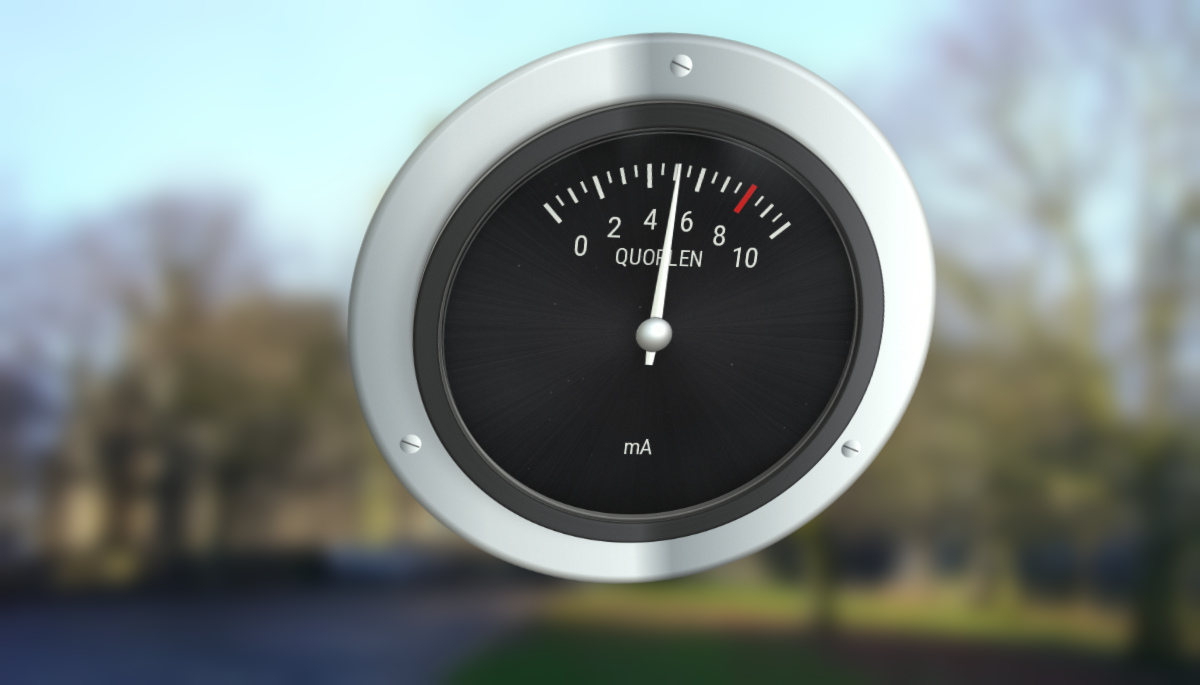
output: **5** mA
